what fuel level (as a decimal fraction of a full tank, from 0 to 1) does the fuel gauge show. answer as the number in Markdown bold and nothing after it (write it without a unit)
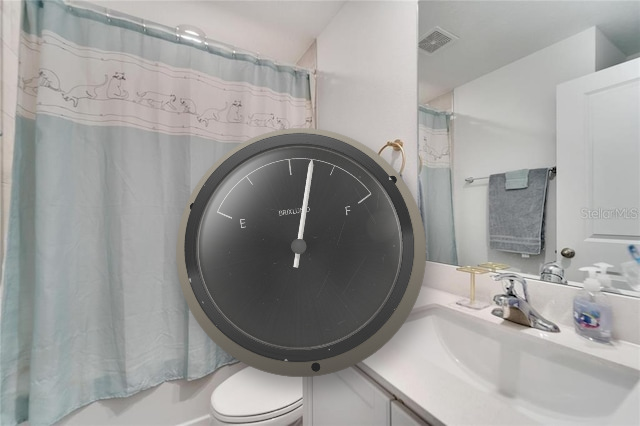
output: **0.625**
